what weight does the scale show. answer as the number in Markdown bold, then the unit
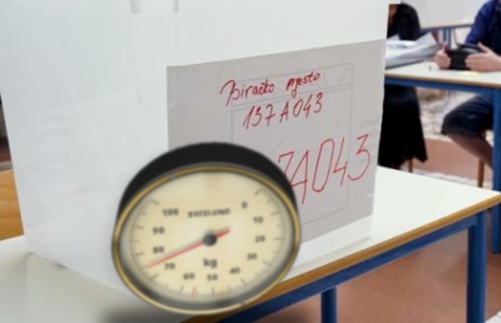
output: **75** kg
